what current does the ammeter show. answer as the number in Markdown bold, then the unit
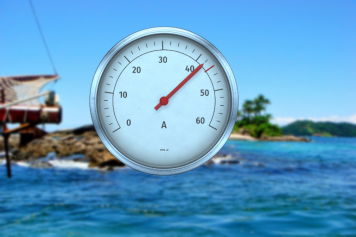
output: **42** A
